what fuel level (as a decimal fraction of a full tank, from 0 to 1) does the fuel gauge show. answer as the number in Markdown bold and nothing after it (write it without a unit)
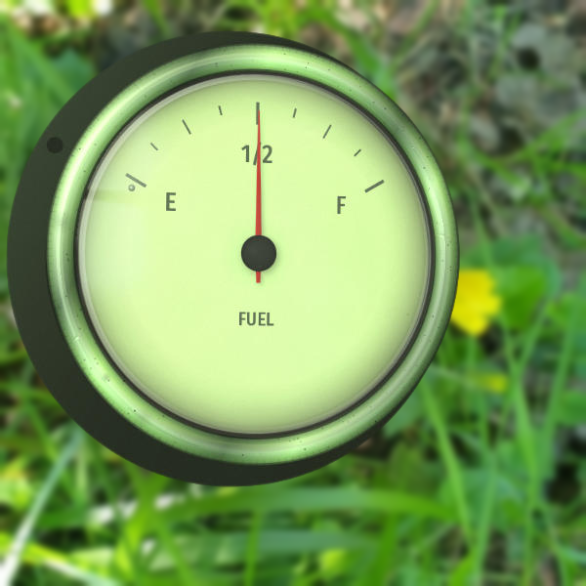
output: **0.5**
